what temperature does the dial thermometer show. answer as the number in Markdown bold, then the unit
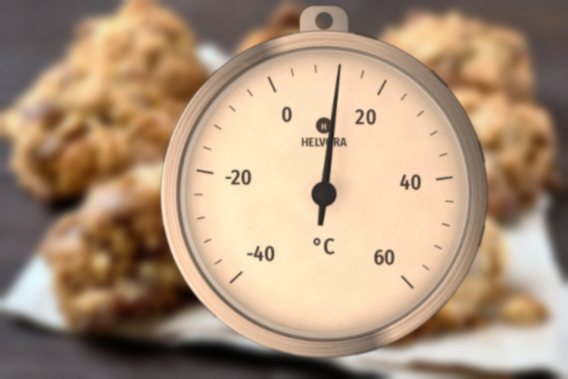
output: **12** °C
